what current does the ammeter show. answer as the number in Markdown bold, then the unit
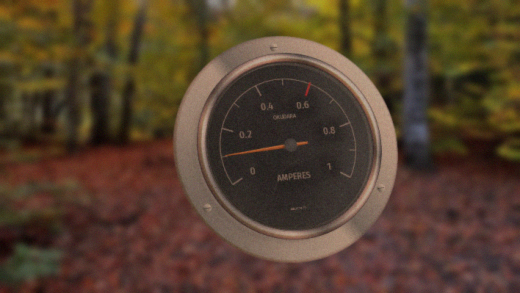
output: **0.1** A
